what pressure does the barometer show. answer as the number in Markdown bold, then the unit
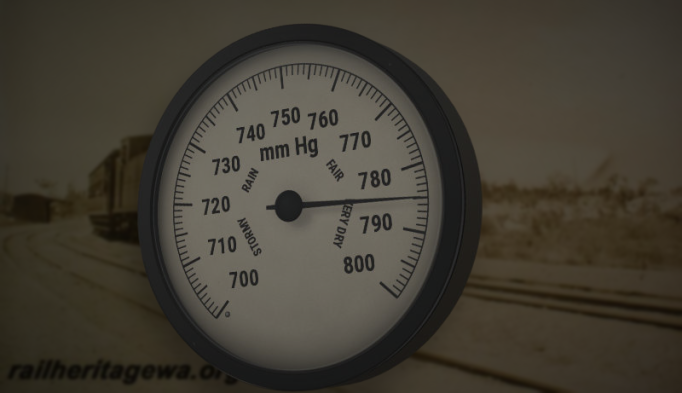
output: **785** mmHg
